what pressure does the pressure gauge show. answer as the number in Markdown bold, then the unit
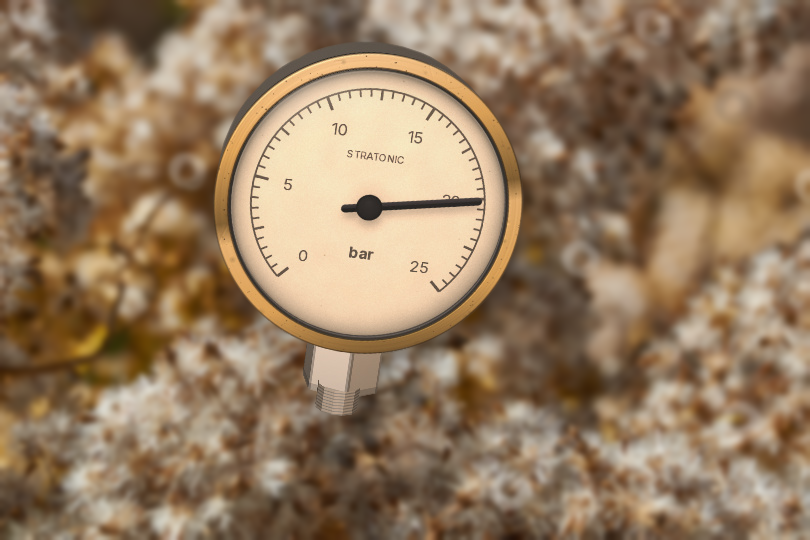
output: **20** bar
